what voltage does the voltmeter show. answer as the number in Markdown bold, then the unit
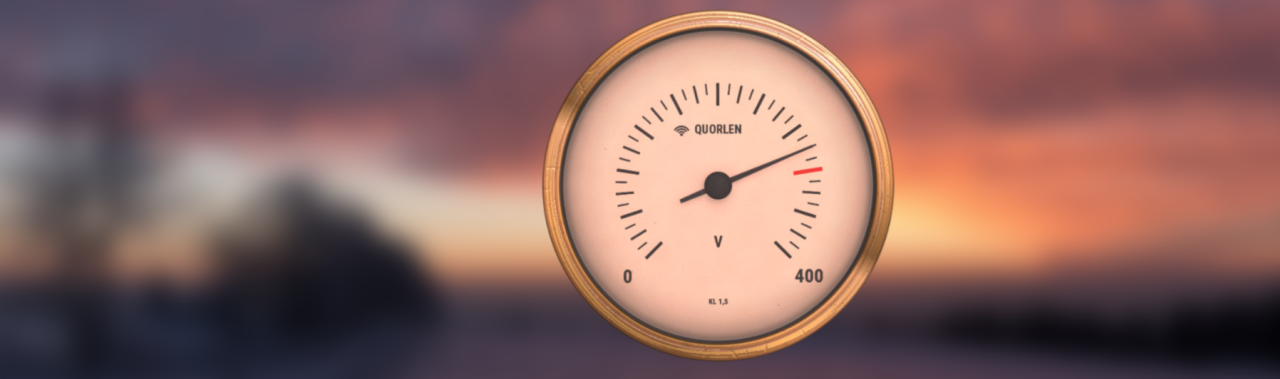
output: **300** V
